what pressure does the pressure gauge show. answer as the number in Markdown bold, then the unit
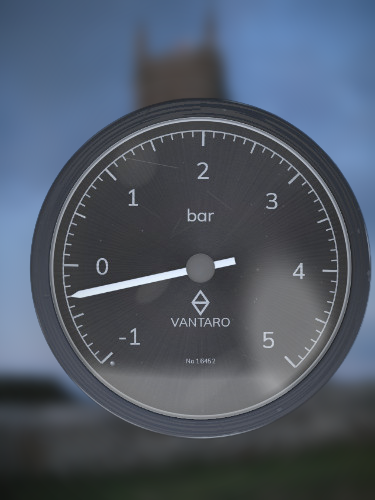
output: **-0.3** bar
